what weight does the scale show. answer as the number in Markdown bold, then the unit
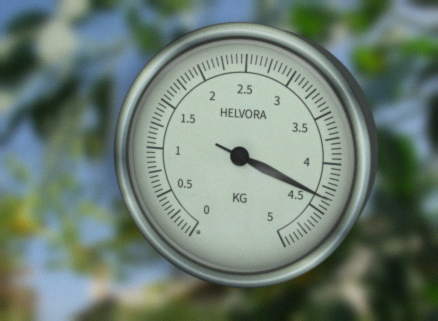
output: **4.35** kg
